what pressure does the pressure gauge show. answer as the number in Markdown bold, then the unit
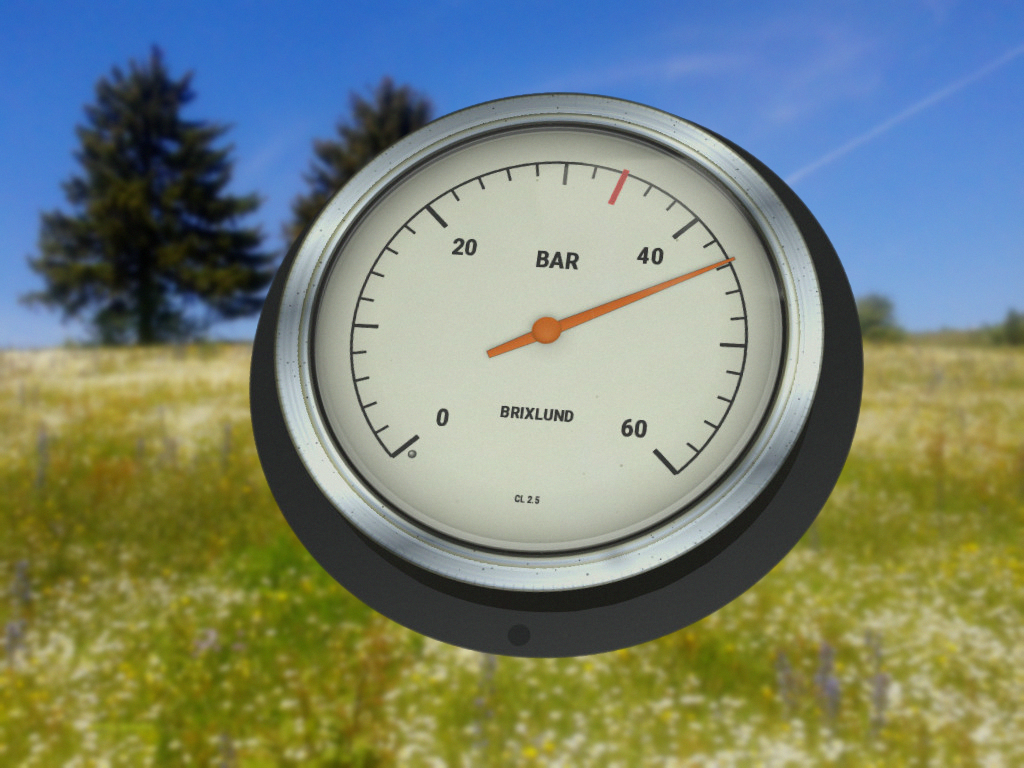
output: **44** bar
